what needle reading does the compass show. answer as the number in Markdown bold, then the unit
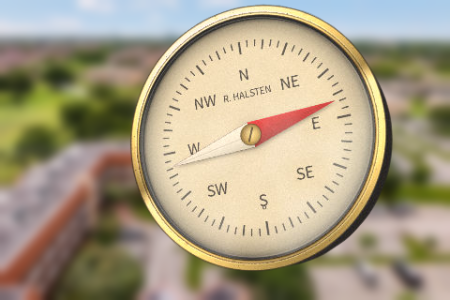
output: **80** °
